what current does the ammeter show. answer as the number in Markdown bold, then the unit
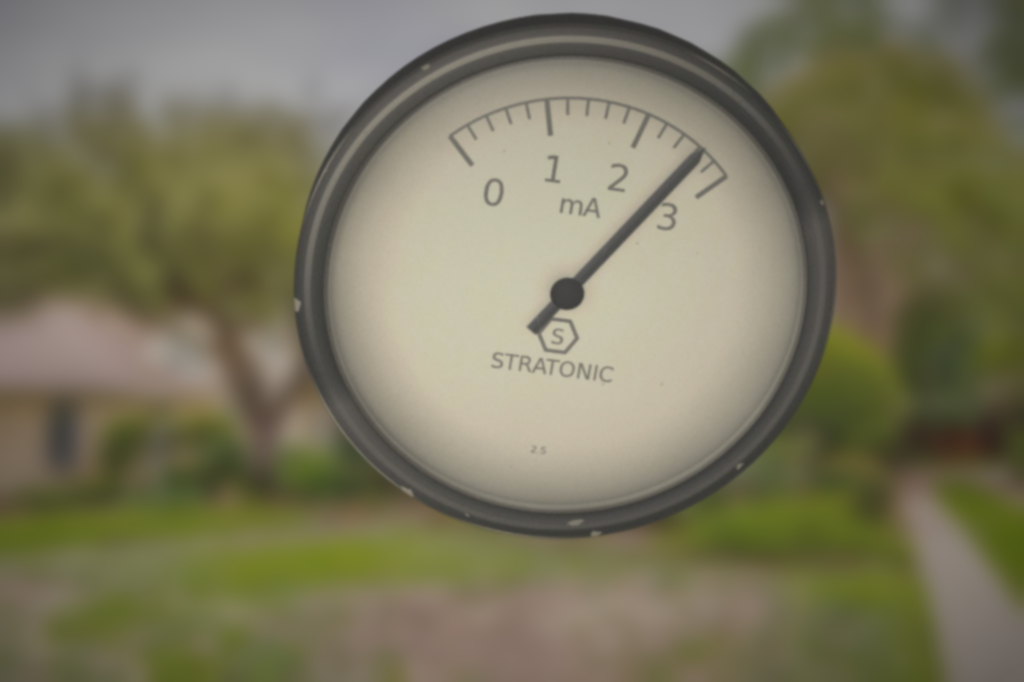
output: **2.6** mA
